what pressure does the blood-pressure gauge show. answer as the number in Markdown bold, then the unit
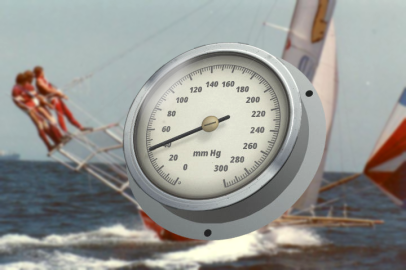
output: **40** mmHg
